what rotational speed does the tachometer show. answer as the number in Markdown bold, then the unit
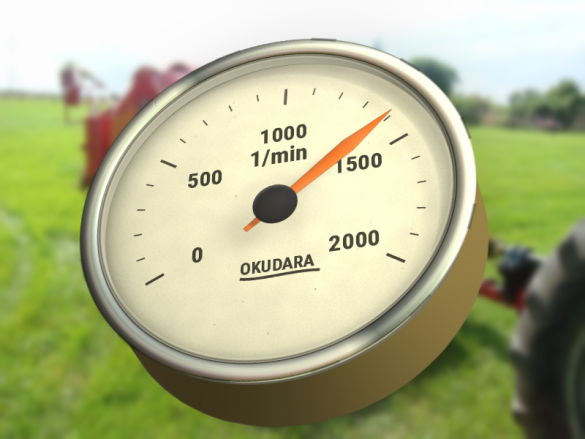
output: **1400** rpm
